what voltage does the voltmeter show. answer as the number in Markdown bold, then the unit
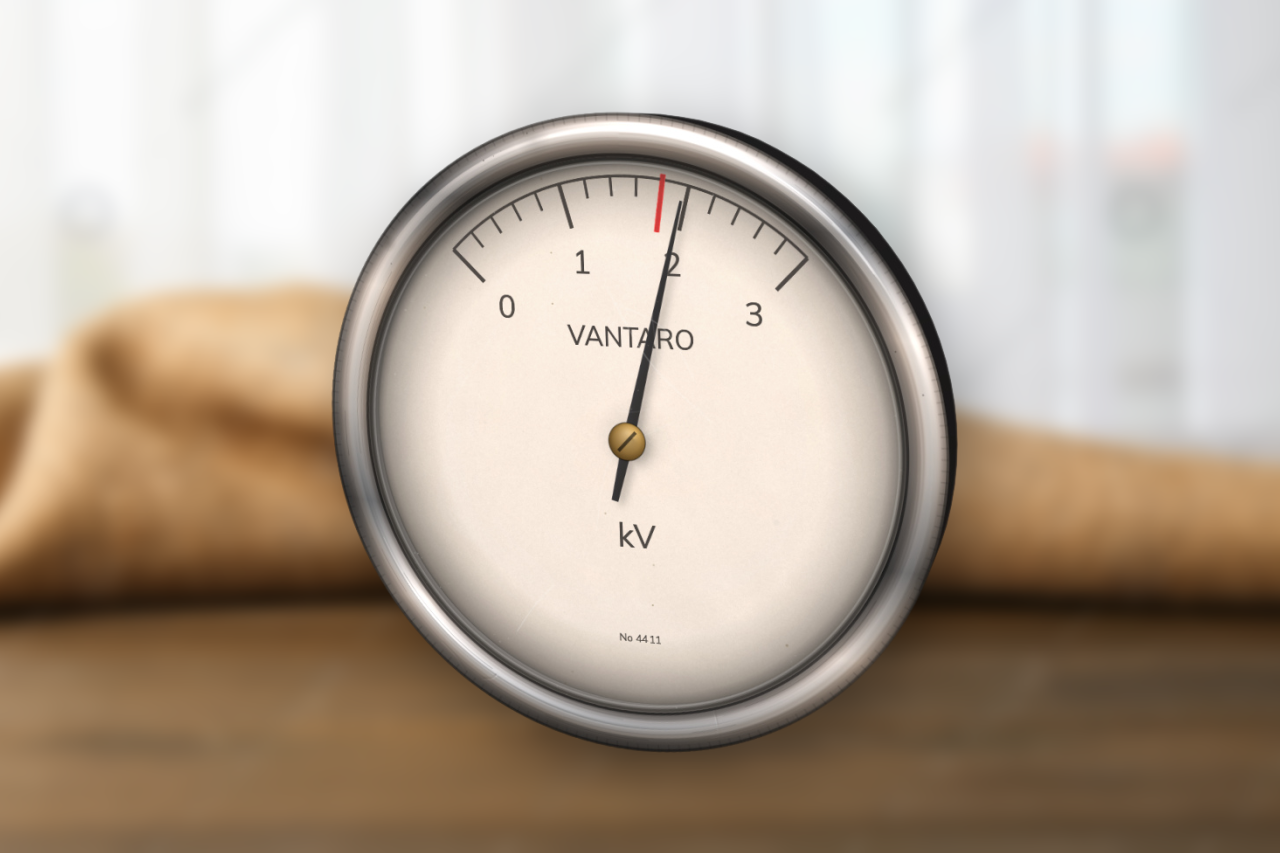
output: **2** kV
